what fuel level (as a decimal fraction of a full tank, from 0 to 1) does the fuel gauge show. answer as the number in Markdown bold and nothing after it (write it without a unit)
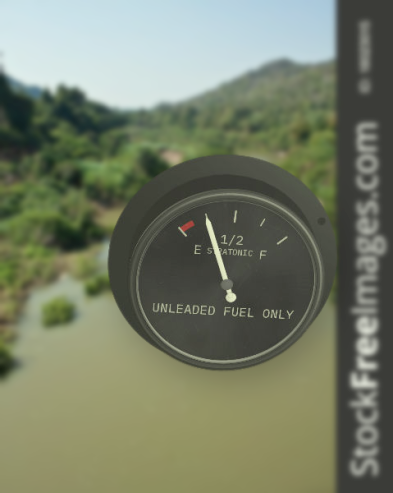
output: **0.25**
